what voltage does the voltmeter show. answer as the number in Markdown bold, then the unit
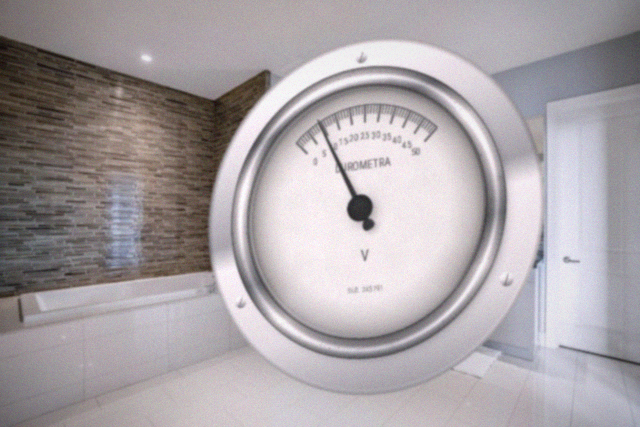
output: **10** V
